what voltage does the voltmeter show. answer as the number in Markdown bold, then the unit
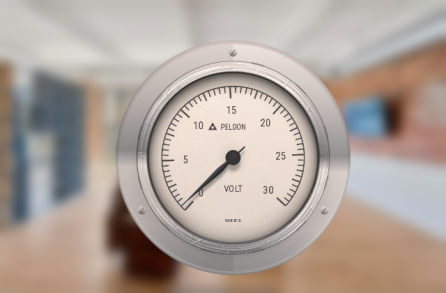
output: **0.5** V
